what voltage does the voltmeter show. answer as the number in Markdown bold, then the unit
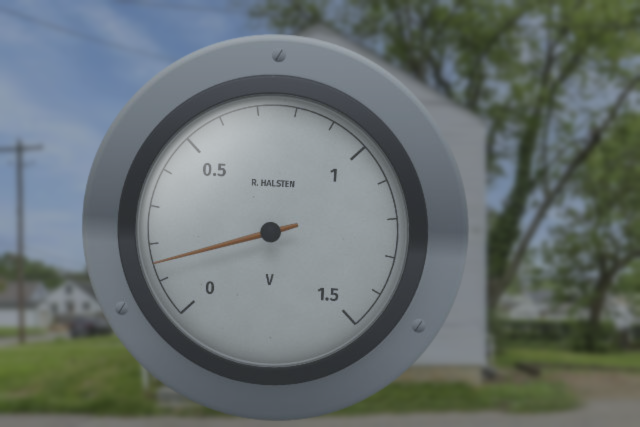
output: **0.15** V
